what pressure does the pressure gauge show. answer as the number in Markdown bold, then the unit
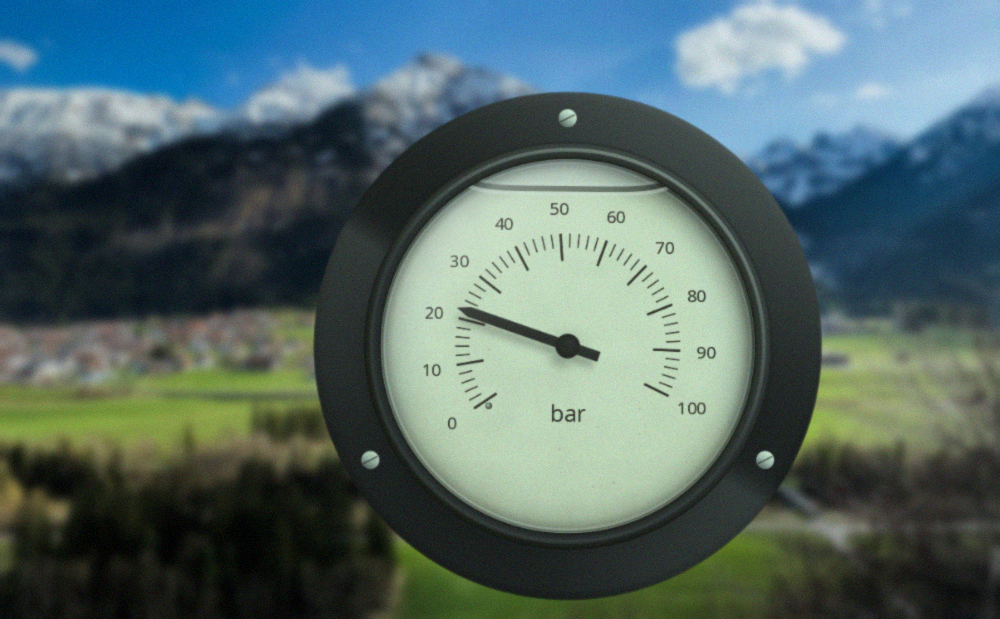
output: **22** bar
